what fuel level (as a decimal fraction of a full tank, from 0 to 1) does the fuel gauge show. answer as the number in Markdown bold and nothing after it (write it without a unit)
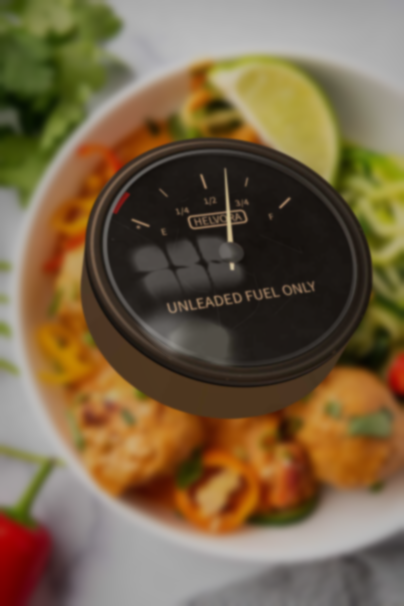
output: **0.625**
